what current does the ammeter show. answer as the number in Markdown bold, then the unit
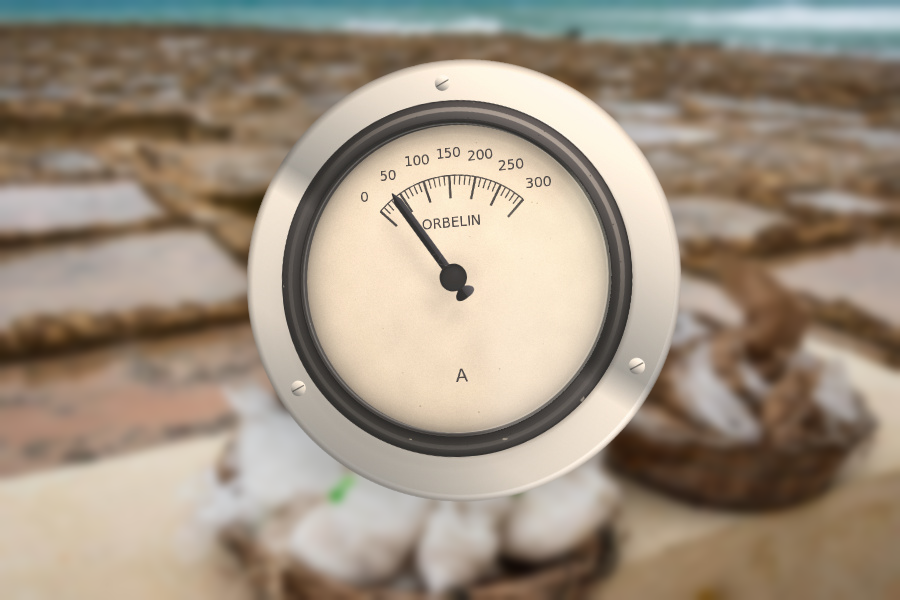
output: **40** A
